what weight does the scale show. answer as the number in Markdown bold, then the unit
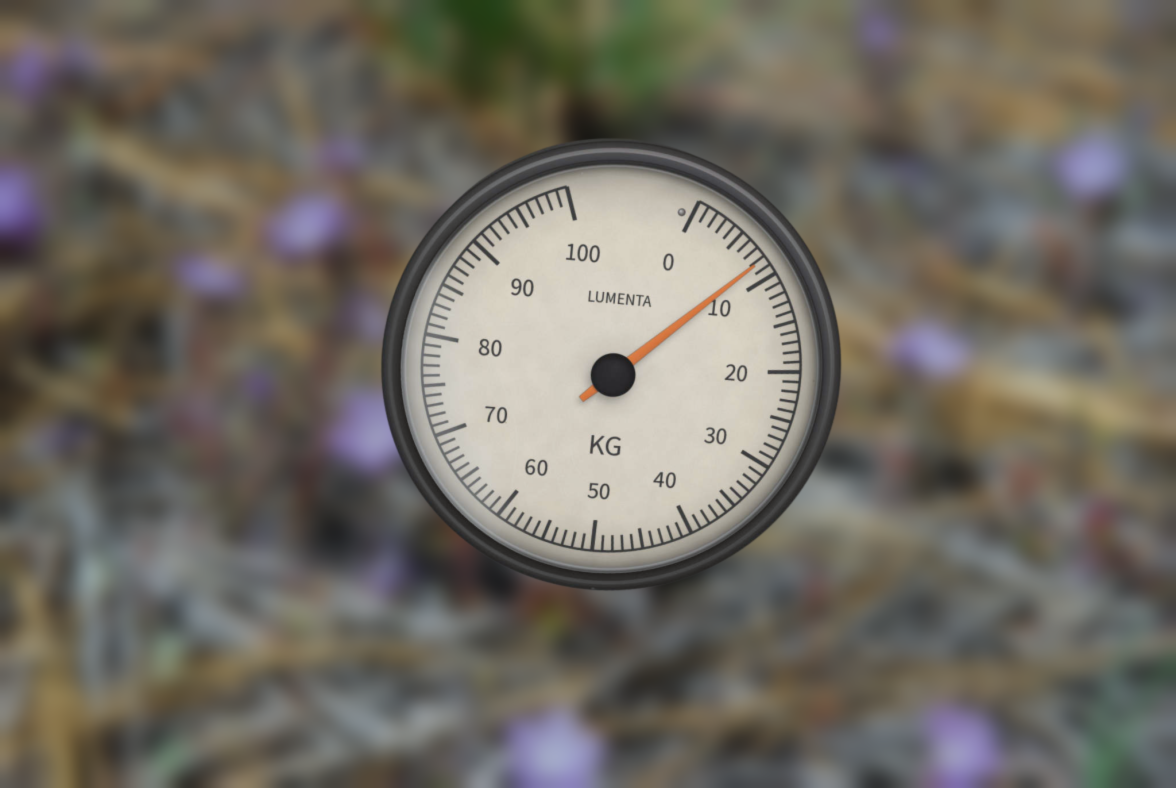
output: **8** kg
